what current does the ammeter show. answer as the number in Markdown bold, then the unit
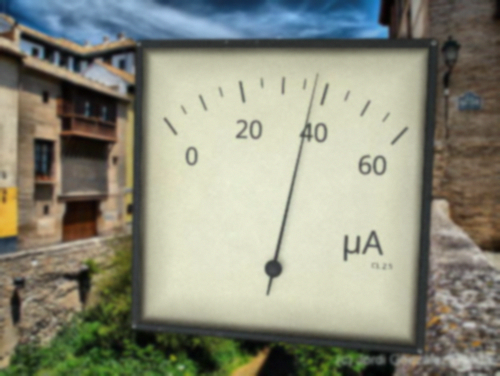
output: **37.5** µA
